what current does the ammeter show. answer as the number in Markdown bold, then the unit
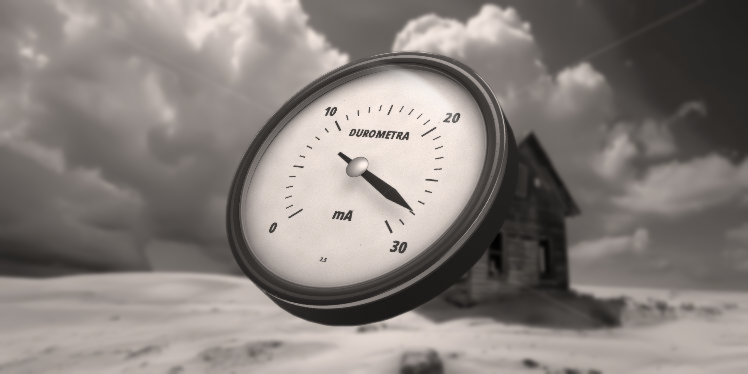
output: **28** mA
